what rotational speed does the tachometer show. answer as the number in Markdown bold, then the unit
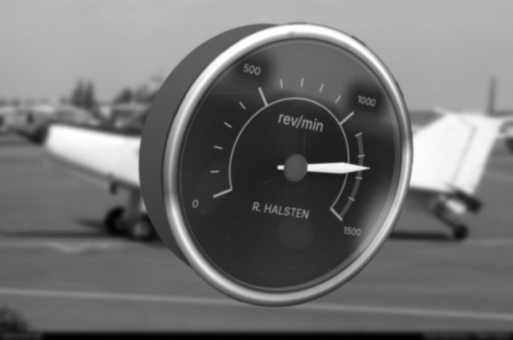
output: **1250** rpm
